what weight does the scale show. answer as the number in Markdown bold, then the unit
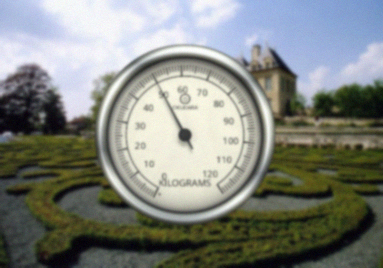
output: **50** kg
